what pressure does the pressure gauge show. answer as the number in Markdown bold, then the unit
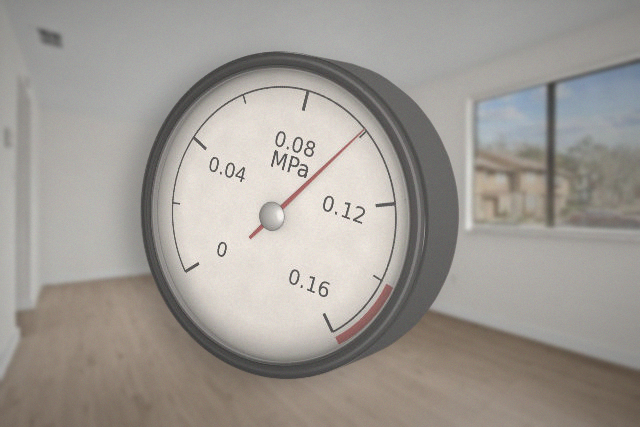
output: **0.1** MPa
